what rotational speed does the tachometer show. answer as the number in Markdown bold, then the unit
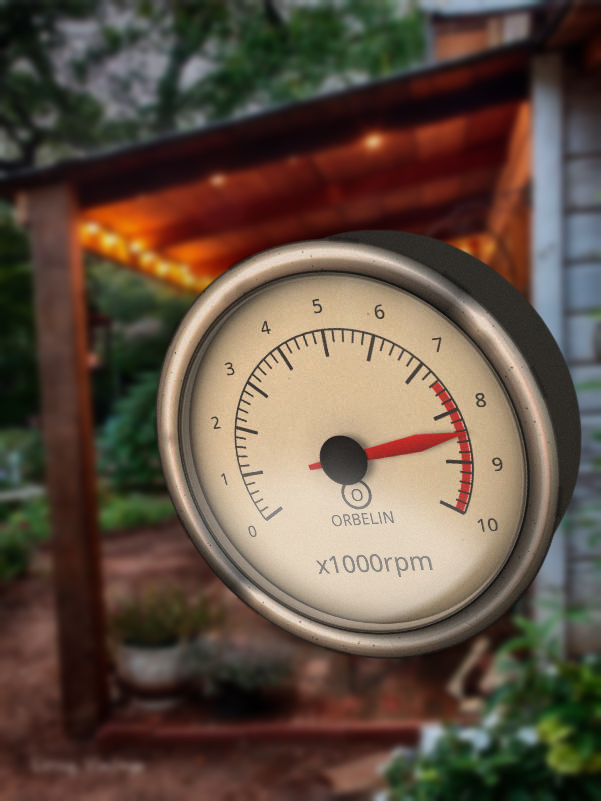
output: **8400** rpm
